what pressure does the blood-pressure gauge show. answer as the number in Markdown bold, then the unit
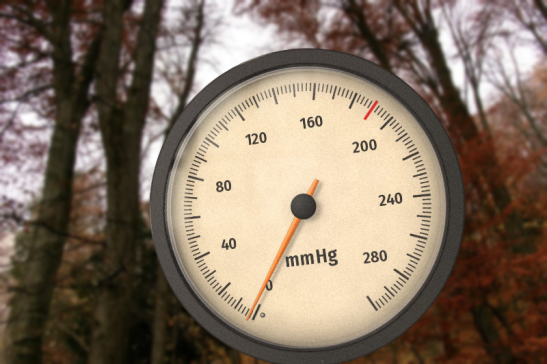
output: **2** mmHg
